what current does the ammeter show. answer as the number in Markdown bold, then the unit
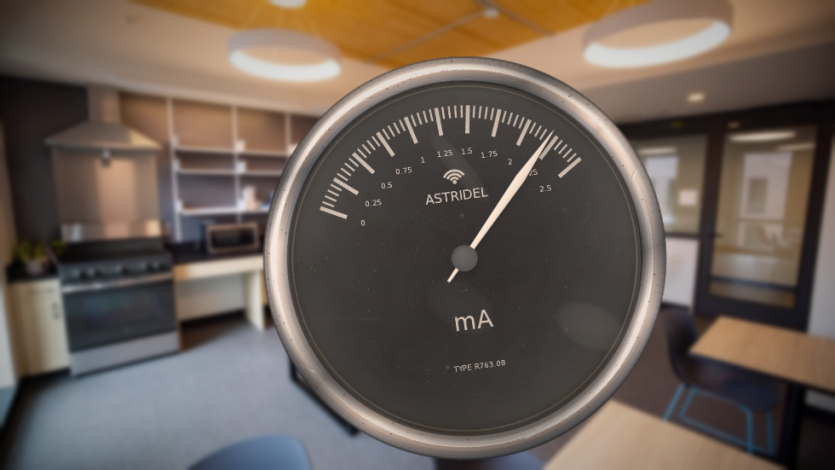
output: **2.2** mA
